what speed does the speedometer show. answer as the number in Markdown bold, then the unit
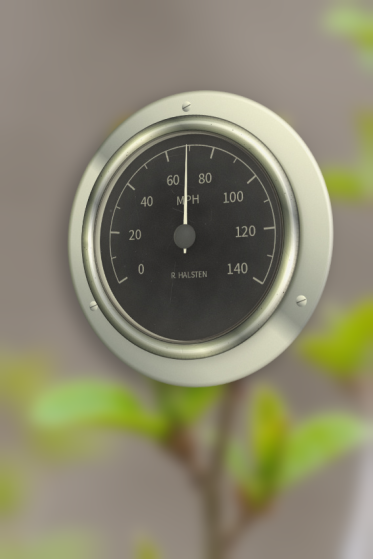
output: **70** mph
